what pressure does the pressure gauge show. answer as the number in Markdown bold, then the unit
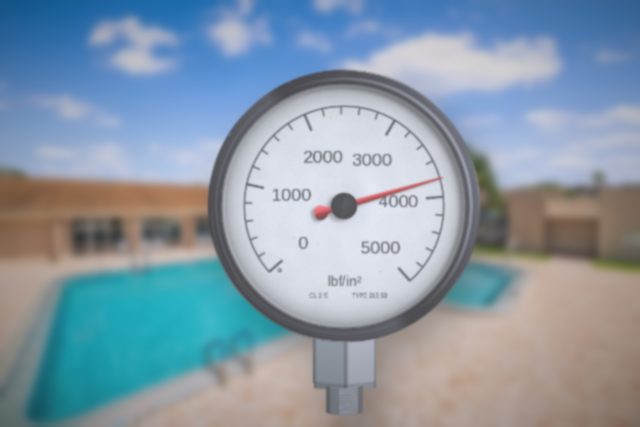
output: **3800** psi
